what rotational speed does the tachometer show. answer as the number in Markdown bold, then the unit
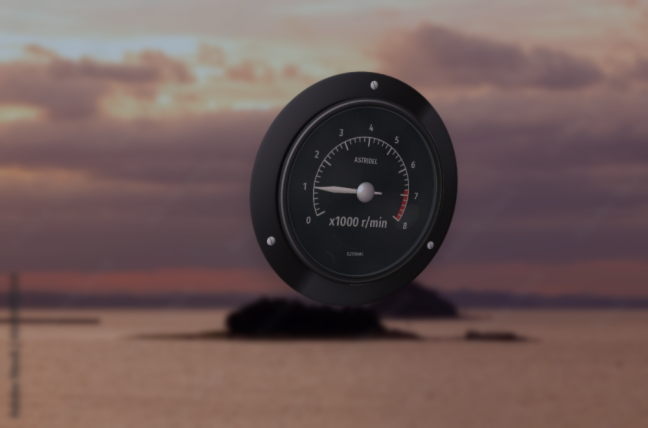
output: **1000** rpm
